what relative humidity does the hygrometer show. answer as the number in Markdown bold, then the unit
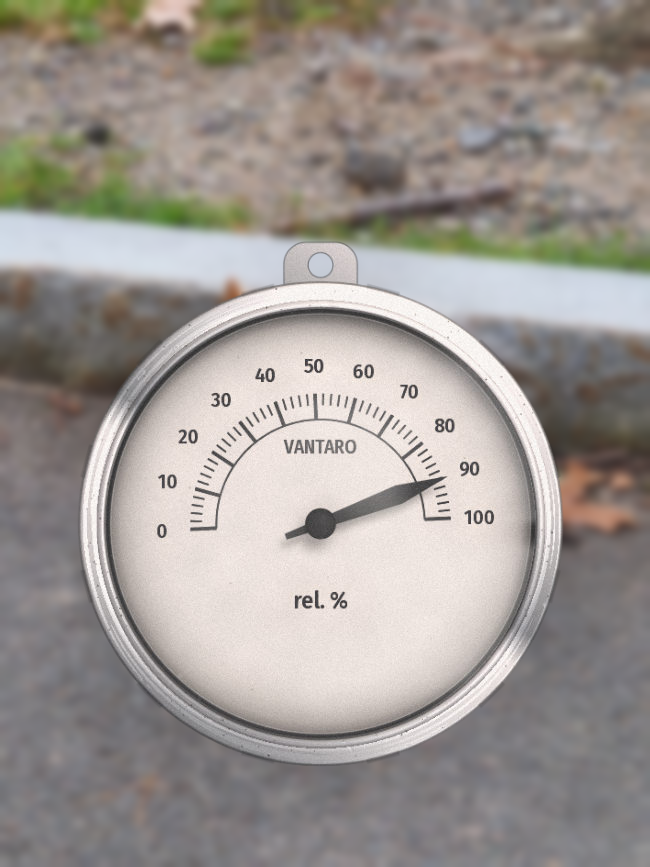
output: **90** %
